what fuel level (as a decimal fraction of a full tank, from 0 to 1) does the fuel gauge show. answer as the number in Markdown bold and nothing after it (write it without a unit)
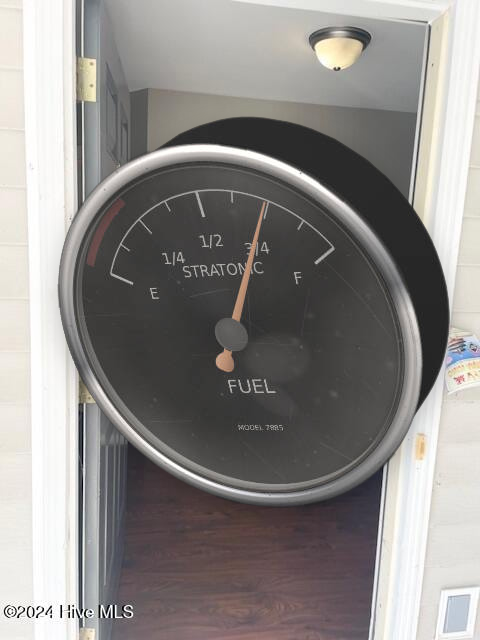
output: **0.75**
